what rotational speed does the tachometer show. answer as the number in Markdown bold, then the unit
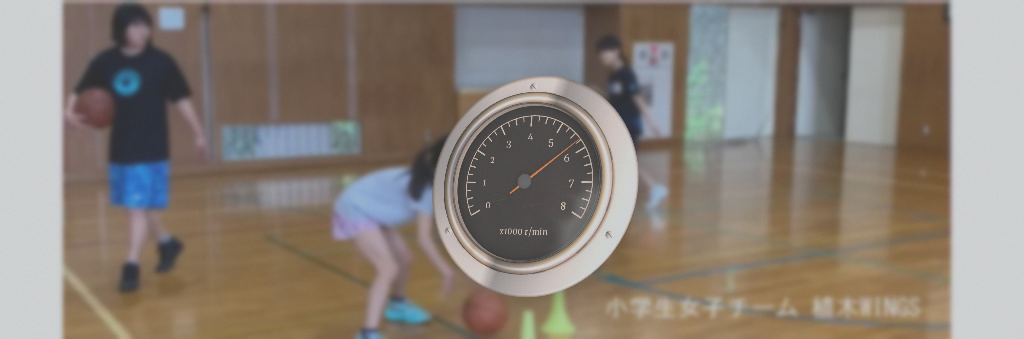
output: **5750** rpm
